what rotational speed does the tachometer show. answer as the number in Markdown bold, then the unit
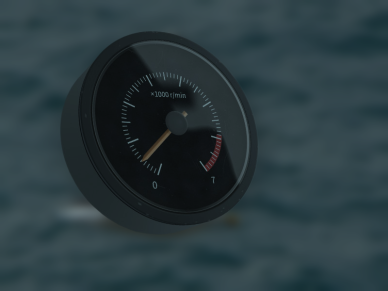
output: **500** rpm
